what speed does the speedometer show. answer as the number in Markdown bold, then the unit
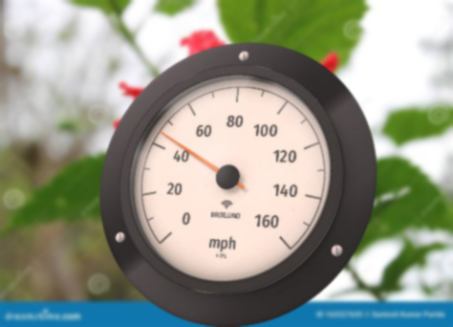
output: **45** mph
